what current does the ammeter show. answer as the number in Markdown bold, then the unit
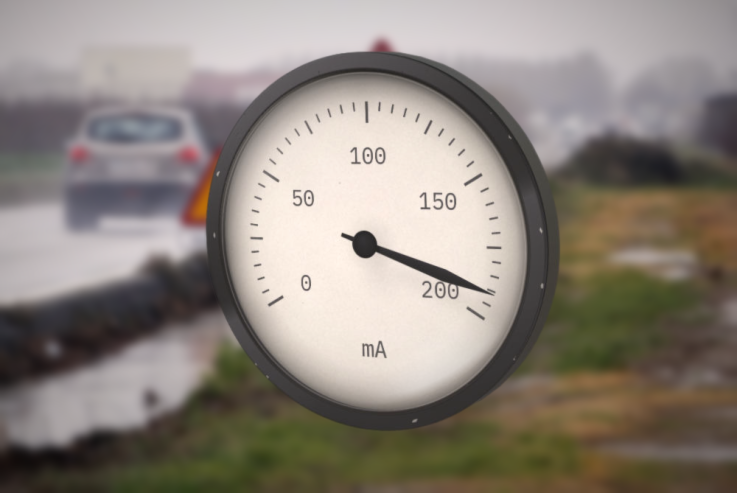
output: **190** mA
